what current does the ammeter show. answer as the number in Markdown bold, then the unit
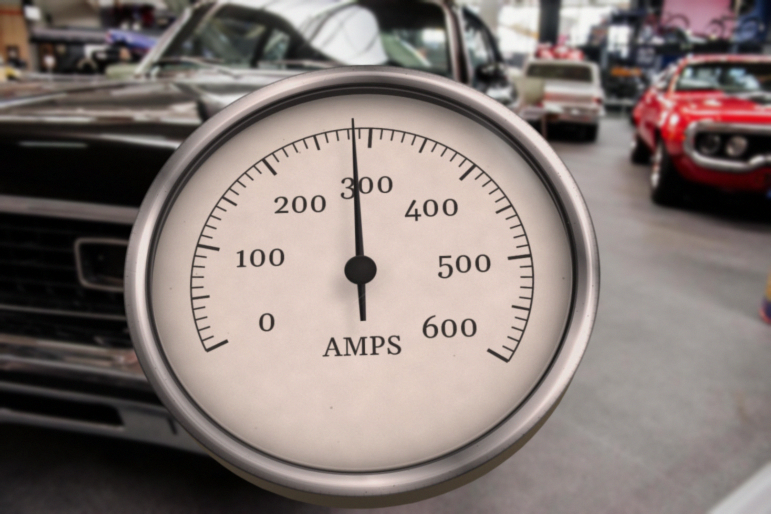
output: **285** A
